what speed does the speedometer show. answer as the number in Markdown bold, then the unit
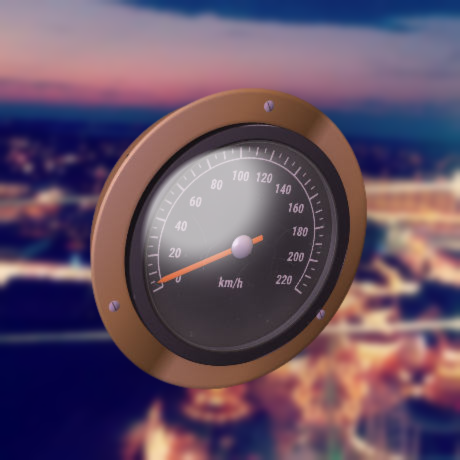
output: **5** km/h
